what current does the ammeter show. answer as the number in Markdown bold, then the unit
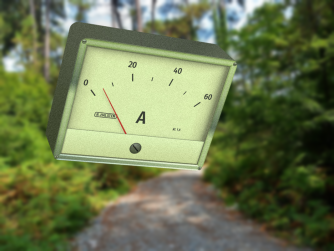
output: **5** A
